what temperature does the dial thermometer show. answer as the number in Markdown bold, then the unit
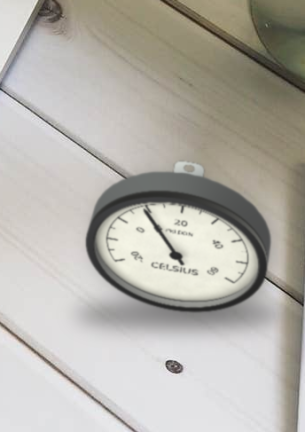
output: **10** °C
